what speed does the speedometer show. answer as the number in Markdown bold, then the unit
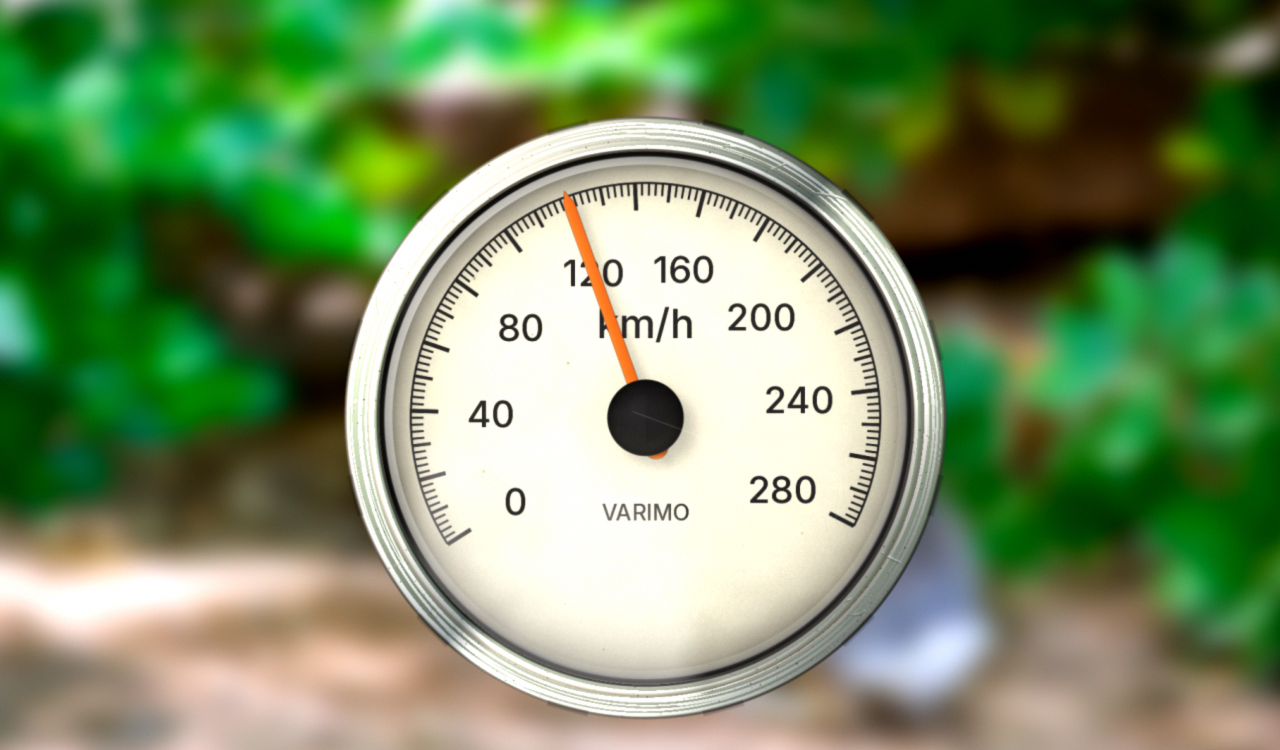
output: **120** km/h
